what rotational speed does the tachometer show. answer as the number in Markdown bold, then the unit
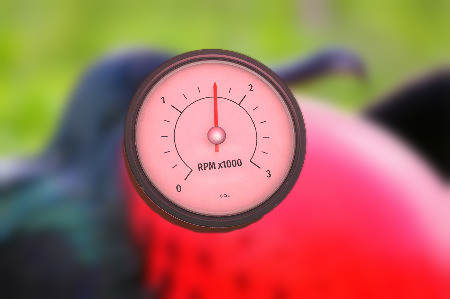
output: **1600** rpm
